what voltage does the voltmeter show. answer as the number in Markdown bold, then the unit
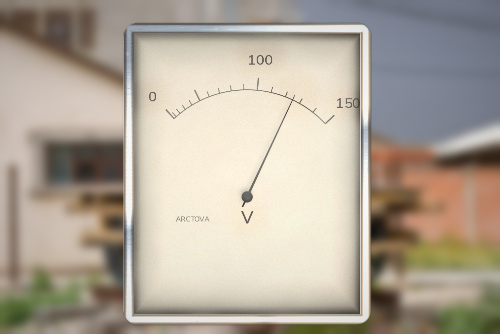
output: **125** V
